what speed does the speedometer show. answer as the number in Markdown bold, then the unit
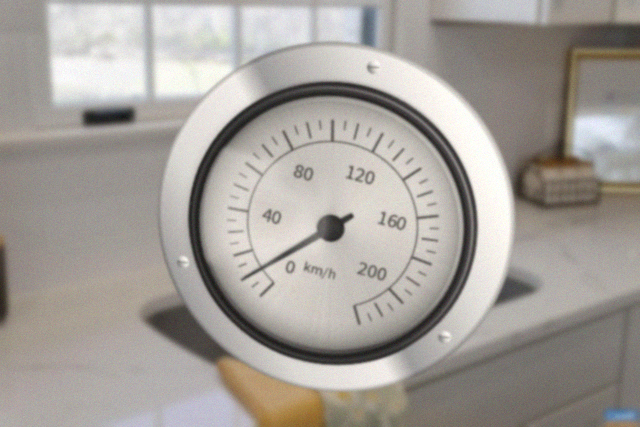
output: **10** km/h
